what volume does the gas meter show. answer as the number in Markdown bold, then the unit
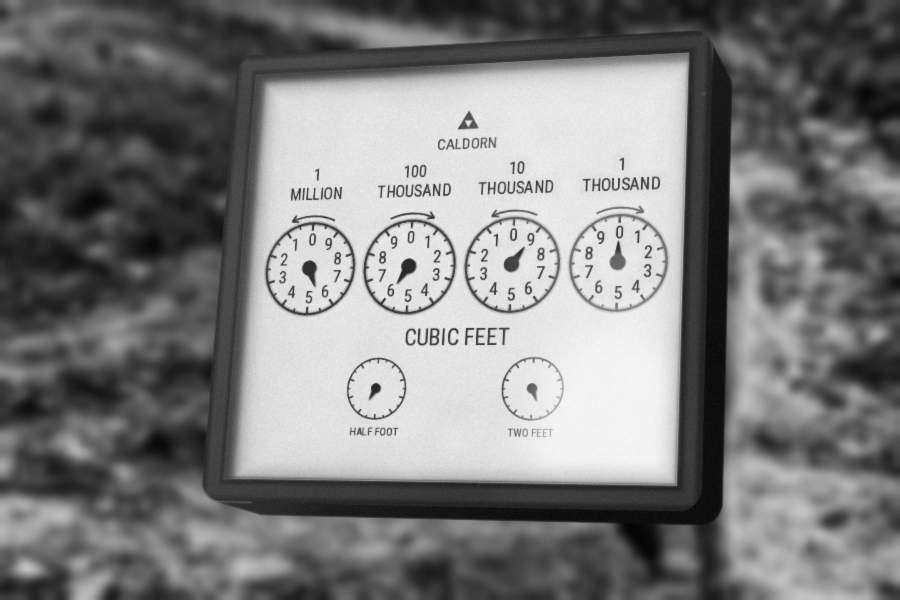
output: **559000** ft³
